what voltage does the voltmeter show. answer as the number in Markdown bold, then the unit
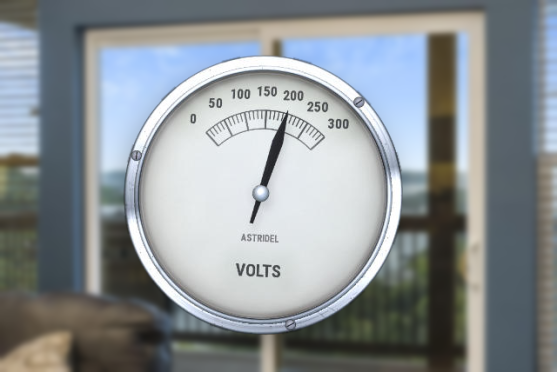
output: **200** V
